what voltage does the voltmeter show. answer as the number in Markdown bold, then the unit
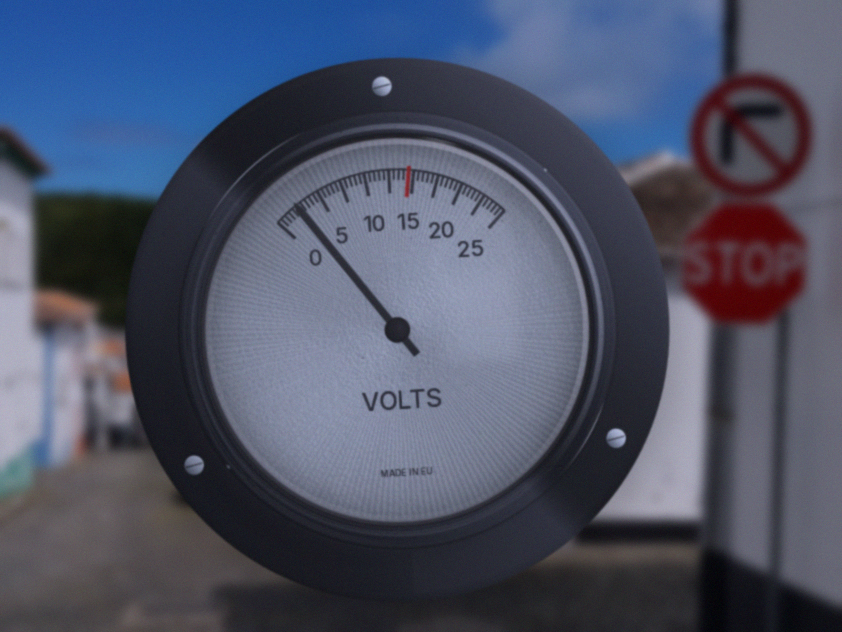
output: **2.5** V
